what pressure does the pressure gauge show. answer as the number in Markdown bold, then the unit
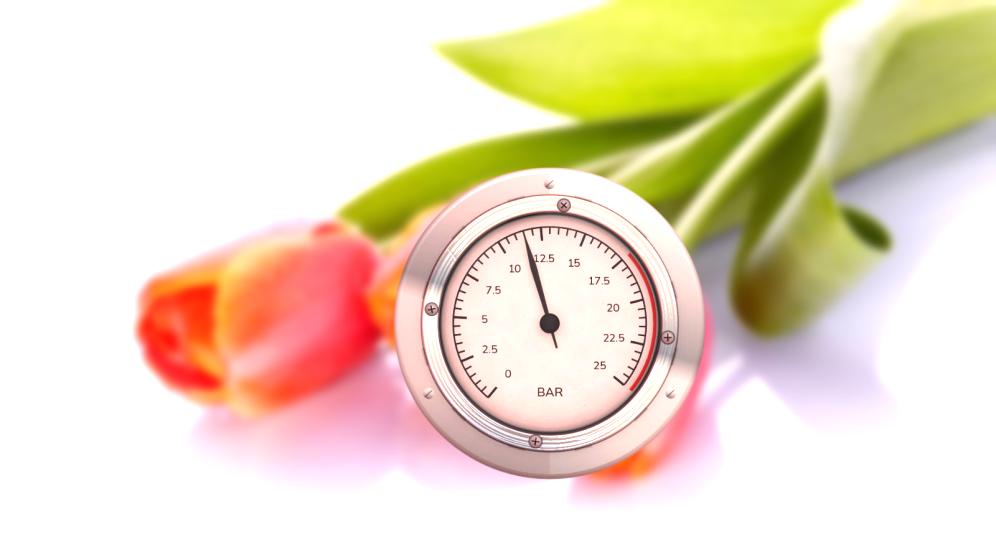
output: **11.5** bar
